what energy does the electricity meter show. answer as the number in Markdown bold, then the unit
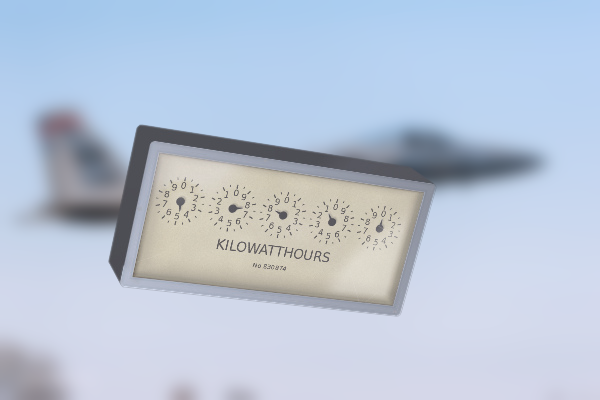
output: **47810** kWh
